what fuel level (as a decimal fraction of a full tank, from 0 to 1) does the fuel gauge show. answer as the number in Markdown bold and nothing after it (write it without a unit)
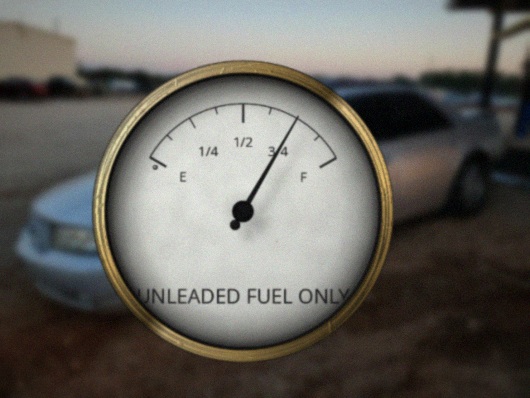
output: **0.75**
